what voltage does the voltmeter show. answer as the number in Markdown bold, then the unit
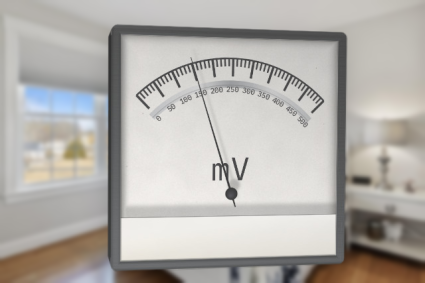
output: **150** mV
